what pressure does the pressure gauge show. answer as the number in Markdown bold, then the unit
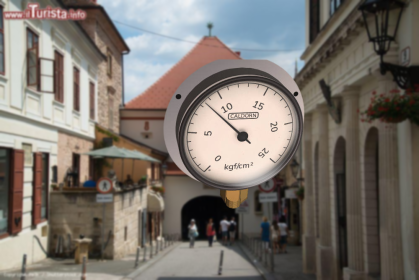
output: **8.5** kg/cm²
